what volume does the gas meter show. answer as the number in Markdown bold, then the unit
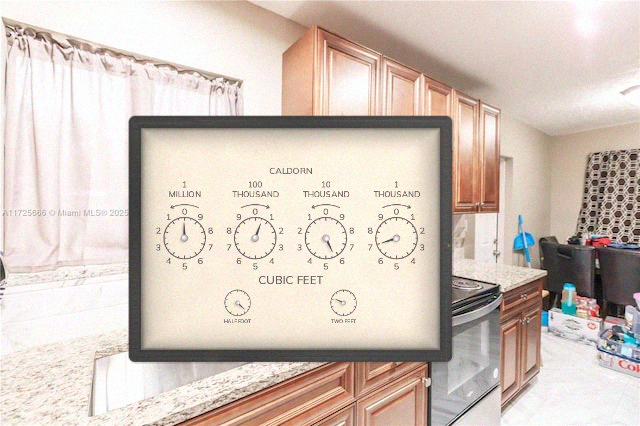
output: **5700** ft³
